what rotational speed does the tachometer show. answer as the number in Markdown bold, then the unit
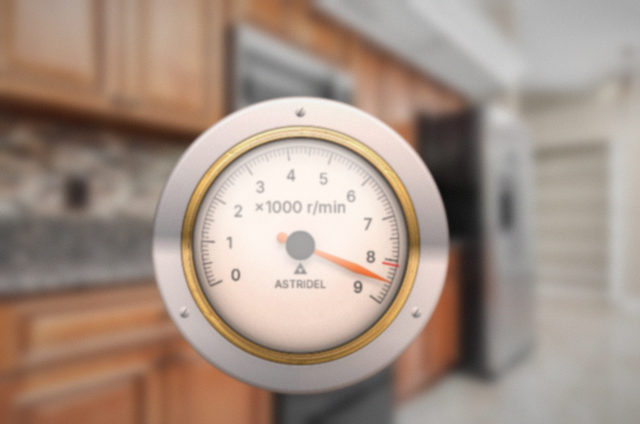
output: **8500** rpm
